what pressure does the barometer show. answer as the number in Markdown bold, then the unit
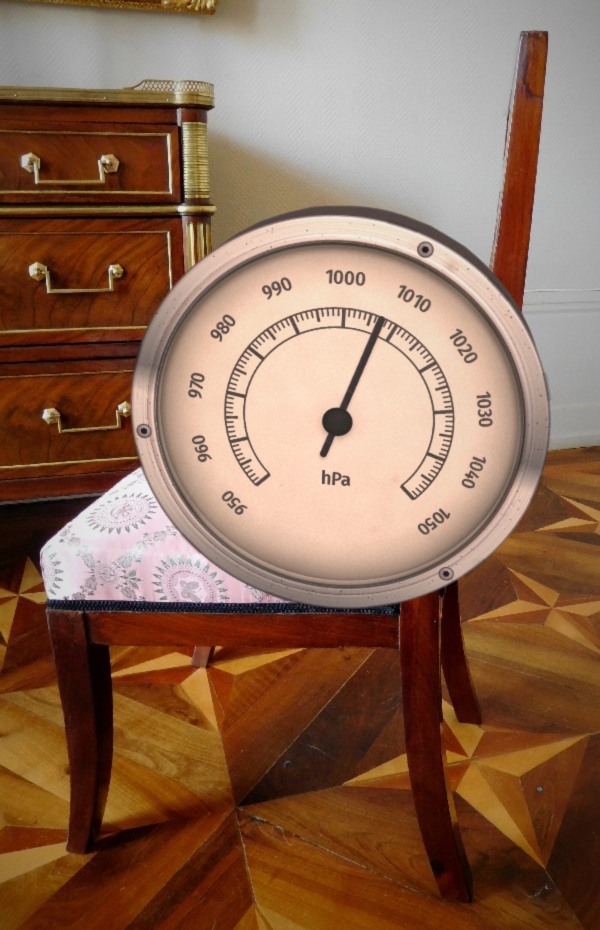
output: **1007** hPa
